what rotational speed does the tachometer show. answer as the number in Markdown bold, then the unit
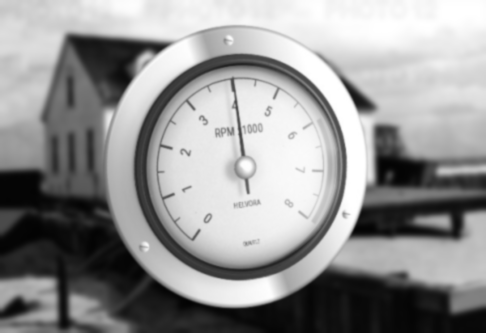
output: **4000** rpm
